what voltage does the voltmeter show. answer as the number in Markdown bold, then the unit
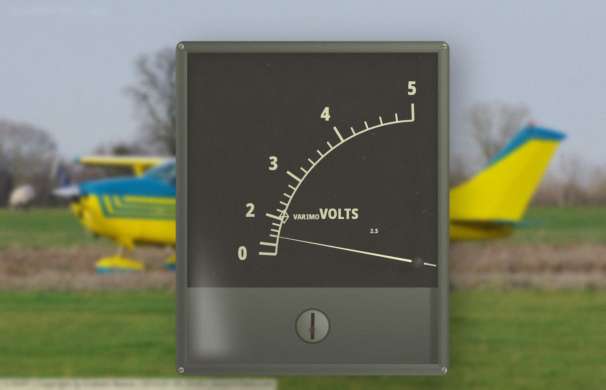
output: **1.4** V
